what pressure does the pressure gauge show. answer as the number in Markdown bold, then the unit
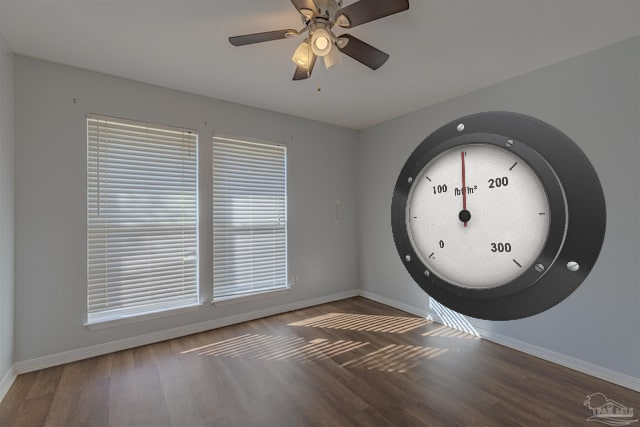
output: **150** psi
